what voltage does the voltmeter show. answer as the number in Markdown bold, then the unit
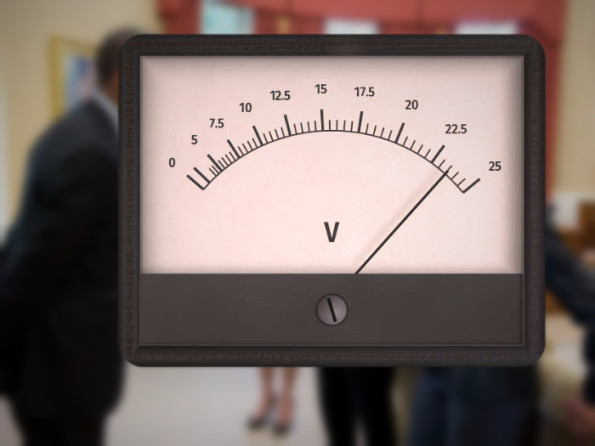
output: **23.5** V
